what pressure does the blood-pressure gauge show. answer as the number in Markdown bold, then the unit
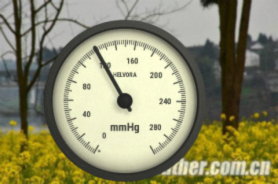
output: **120** mmHg
